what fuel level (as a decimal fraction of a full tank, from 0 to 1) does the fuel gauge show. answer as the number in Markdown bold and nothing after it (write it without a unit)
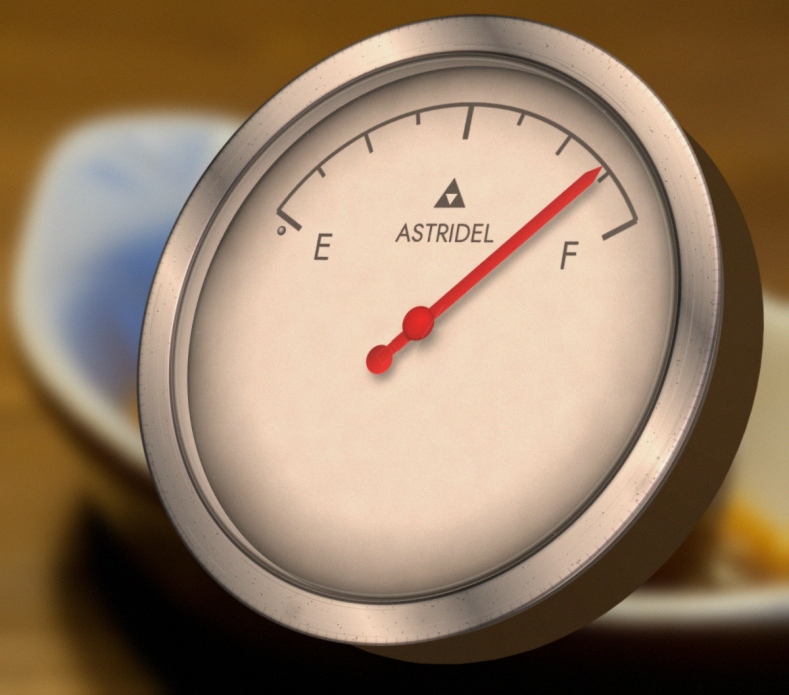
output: **0.875**
